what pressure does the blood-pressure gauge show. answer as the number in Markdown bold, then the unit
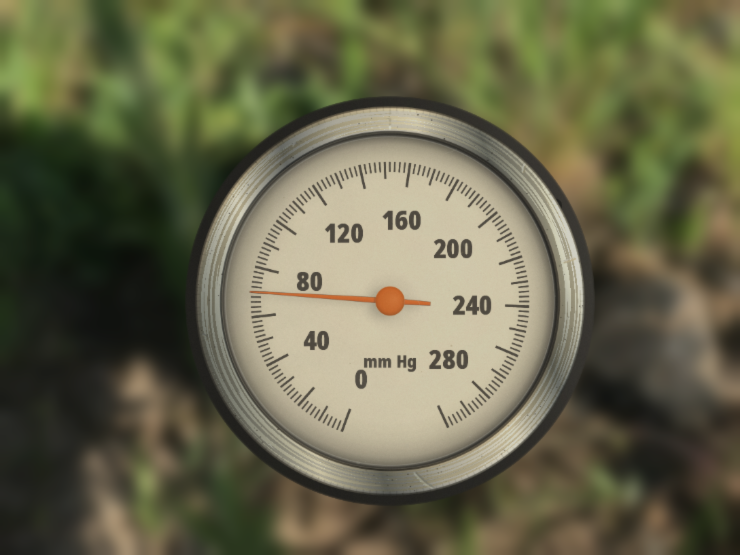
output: **70** mmHg
